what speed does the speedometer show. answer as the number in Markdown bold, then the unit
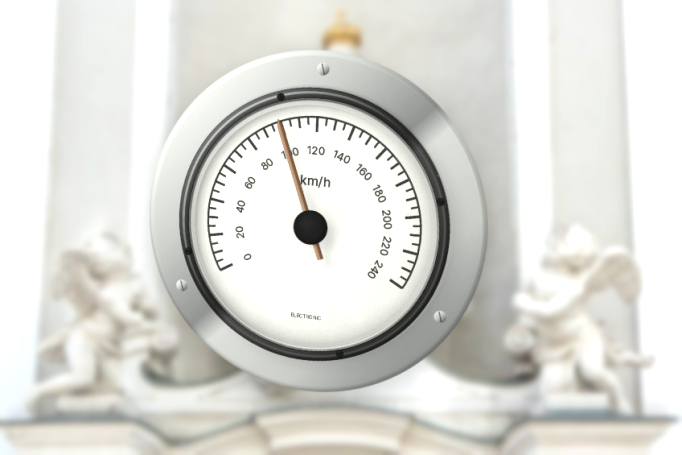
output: **100** km/h
